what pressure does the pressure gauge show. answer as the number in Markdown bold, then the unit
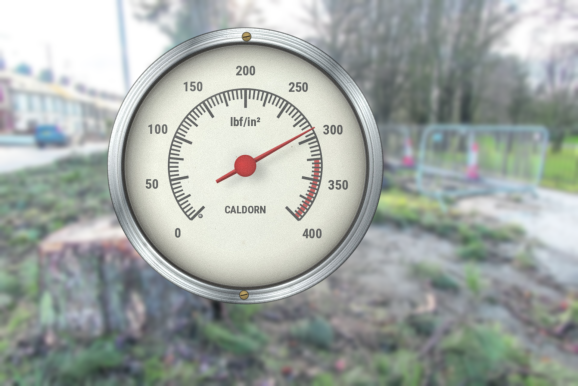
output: **290** psi
